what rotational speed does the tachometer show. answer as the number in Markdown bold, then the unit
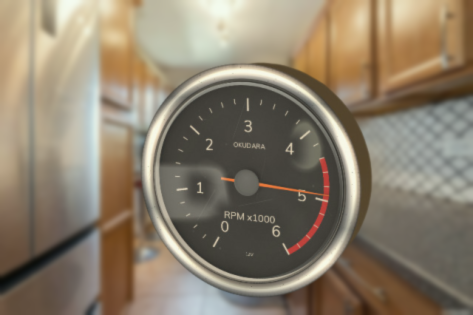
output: **4900** rpm
